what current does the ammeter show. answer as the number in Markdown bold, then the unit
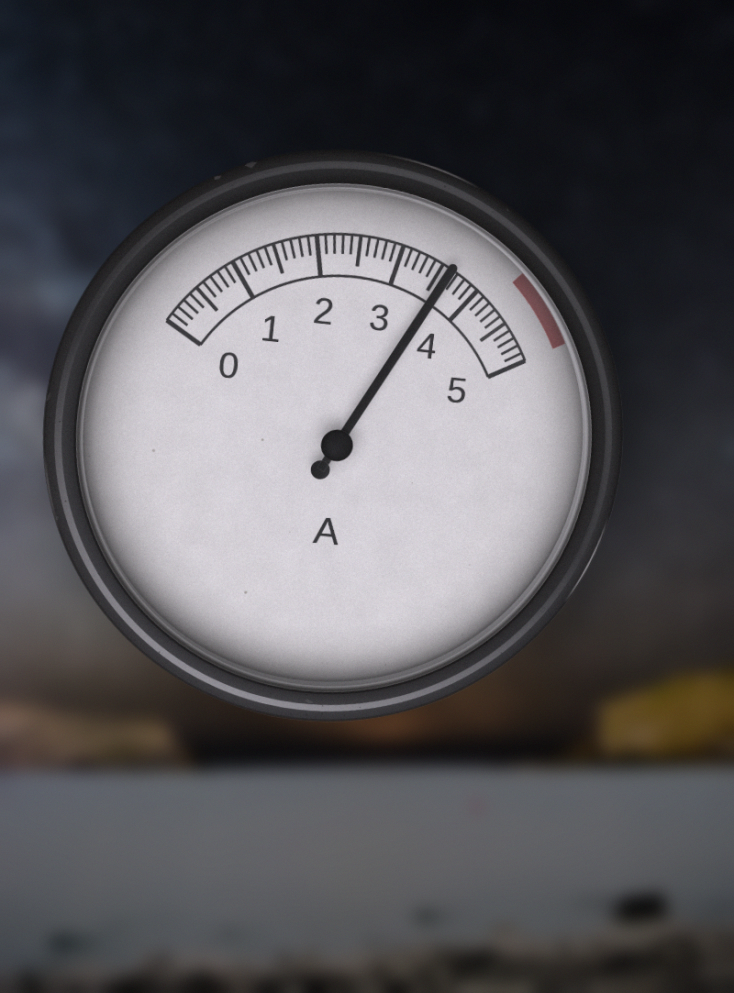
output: **3.6** A
